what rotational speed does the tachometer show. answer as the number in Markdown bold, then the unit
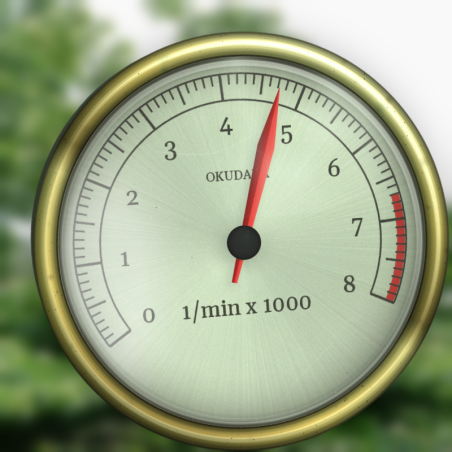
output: **4700** rpm
